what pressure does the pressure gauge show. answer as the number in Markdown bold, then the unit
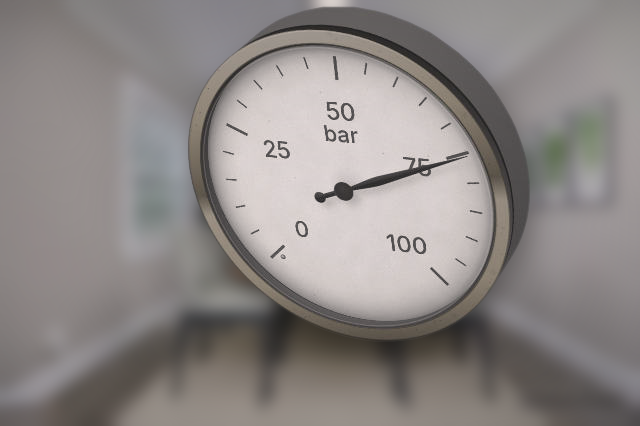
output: **75** bar
